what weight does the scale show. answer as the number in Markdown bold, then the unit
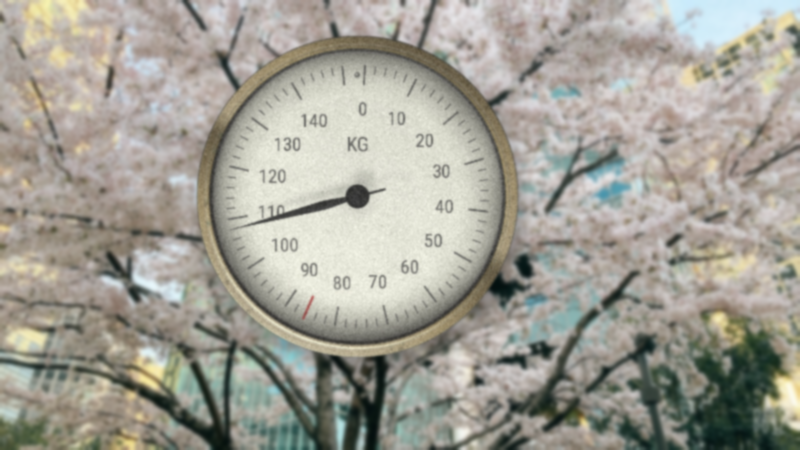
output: **108** kg
